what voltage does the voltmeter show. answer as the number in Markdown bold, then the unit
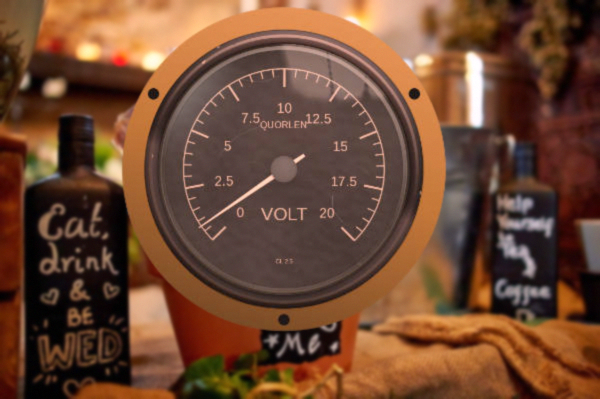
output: **0.75** V
